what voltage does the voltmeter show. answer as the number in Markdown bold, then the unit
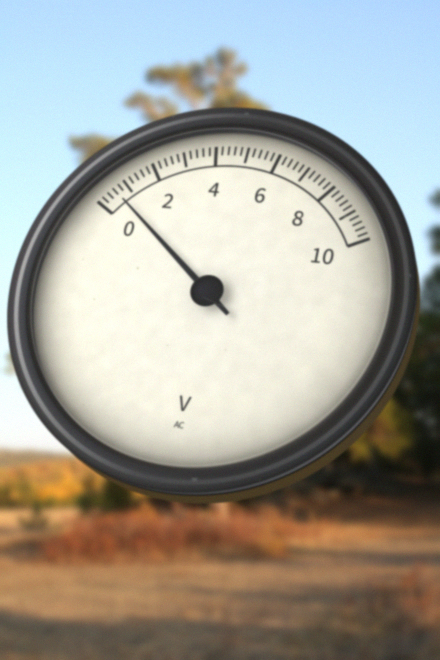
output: **0.6** V
